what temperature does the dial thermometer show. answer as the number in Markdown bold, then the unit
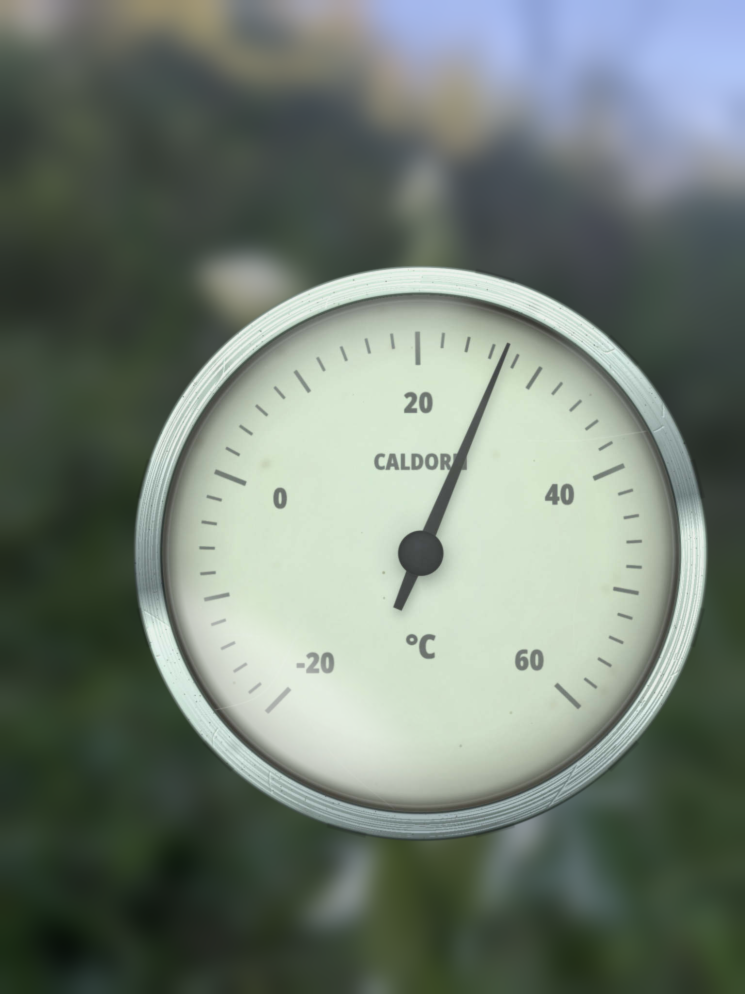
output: **27** °C
